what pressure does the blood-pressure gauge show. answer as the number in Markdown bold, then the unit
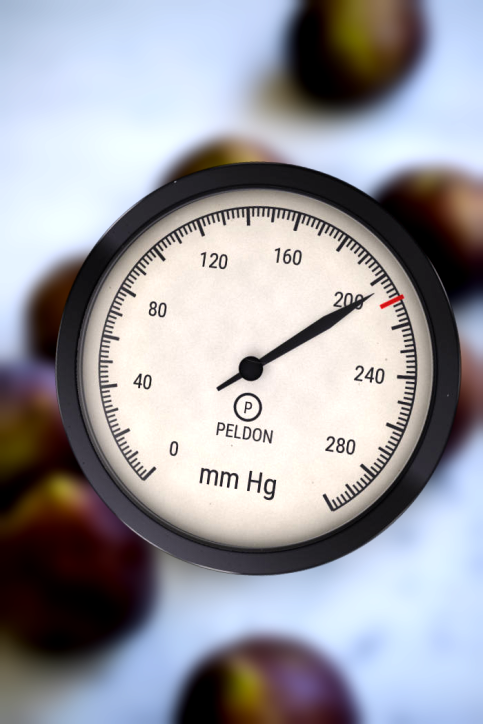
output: **204** mmHg
